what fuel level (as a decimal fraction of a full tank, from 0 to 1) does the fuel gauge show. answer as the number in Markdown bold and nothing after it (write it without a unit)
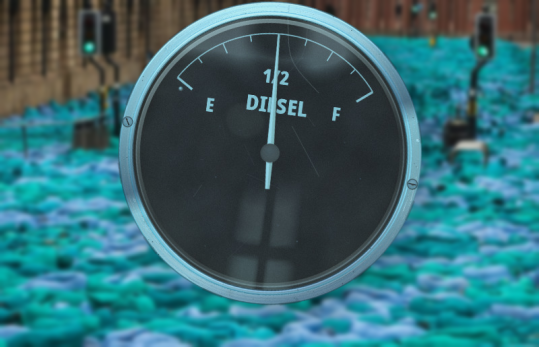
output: **0.5**
